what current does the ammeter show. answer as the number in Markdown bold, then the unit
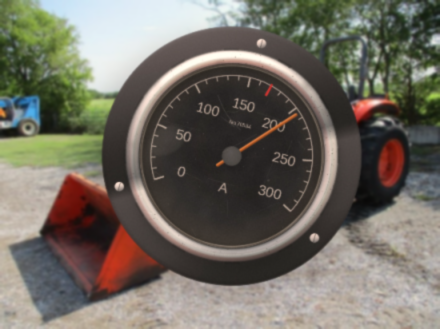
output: **205** A
